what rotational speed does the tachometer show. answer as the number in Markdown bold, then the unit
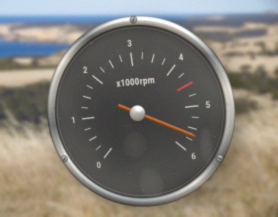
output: **5625** rpm
